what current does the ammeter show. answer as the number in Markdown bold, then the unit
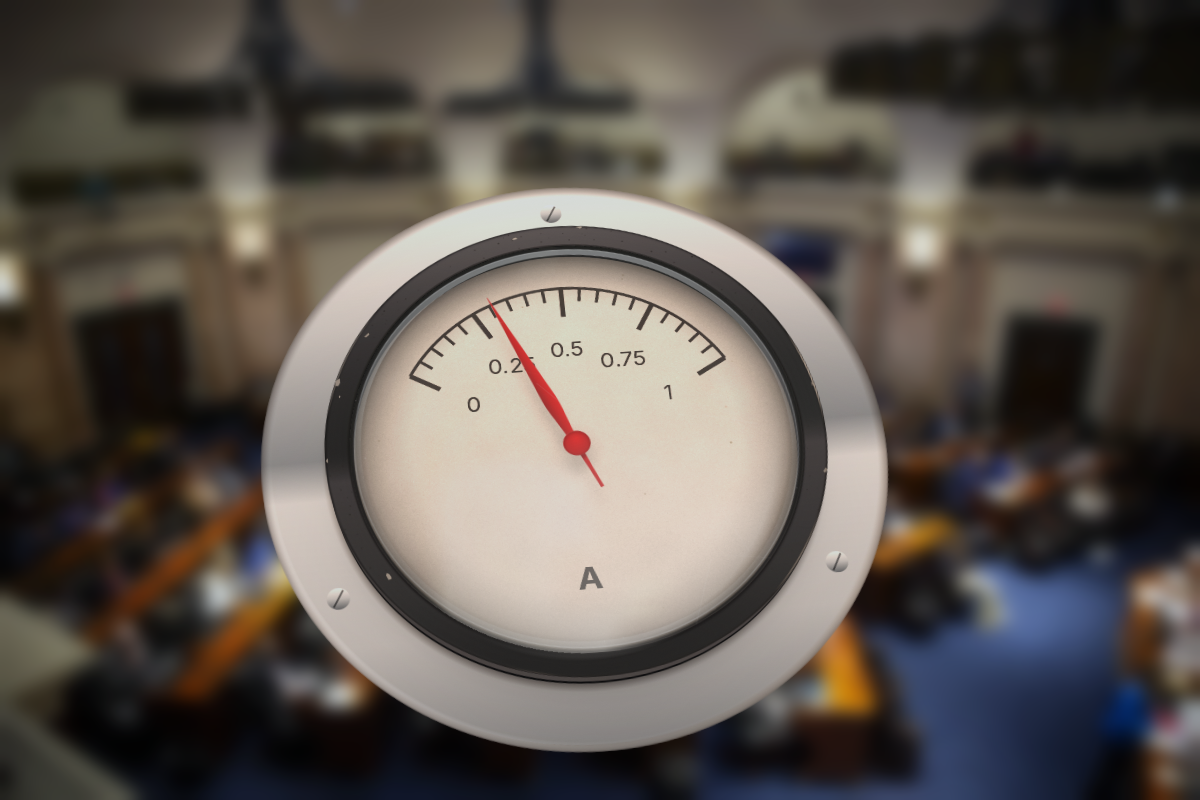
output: **0.3** A
